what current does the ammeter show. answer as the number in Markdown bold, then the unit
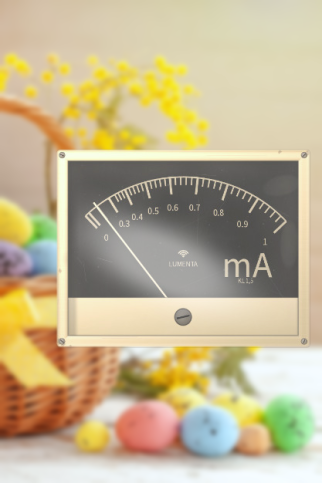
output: **0.2** mA
